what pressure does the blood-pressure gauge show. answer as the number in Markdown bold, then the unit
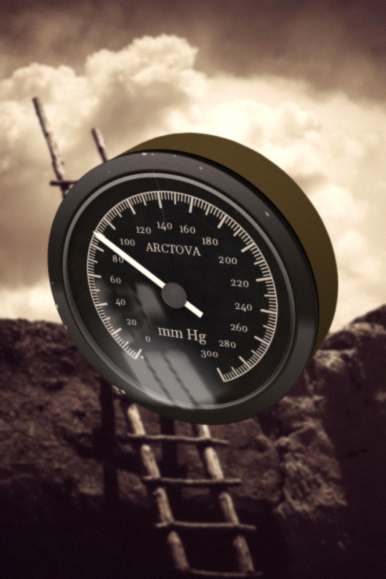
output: **90** mmHg
